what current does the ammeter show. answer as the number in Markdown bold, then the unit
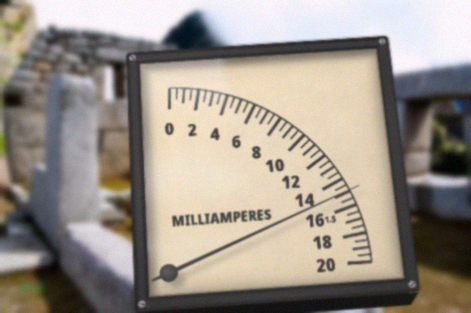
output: **15** mA
